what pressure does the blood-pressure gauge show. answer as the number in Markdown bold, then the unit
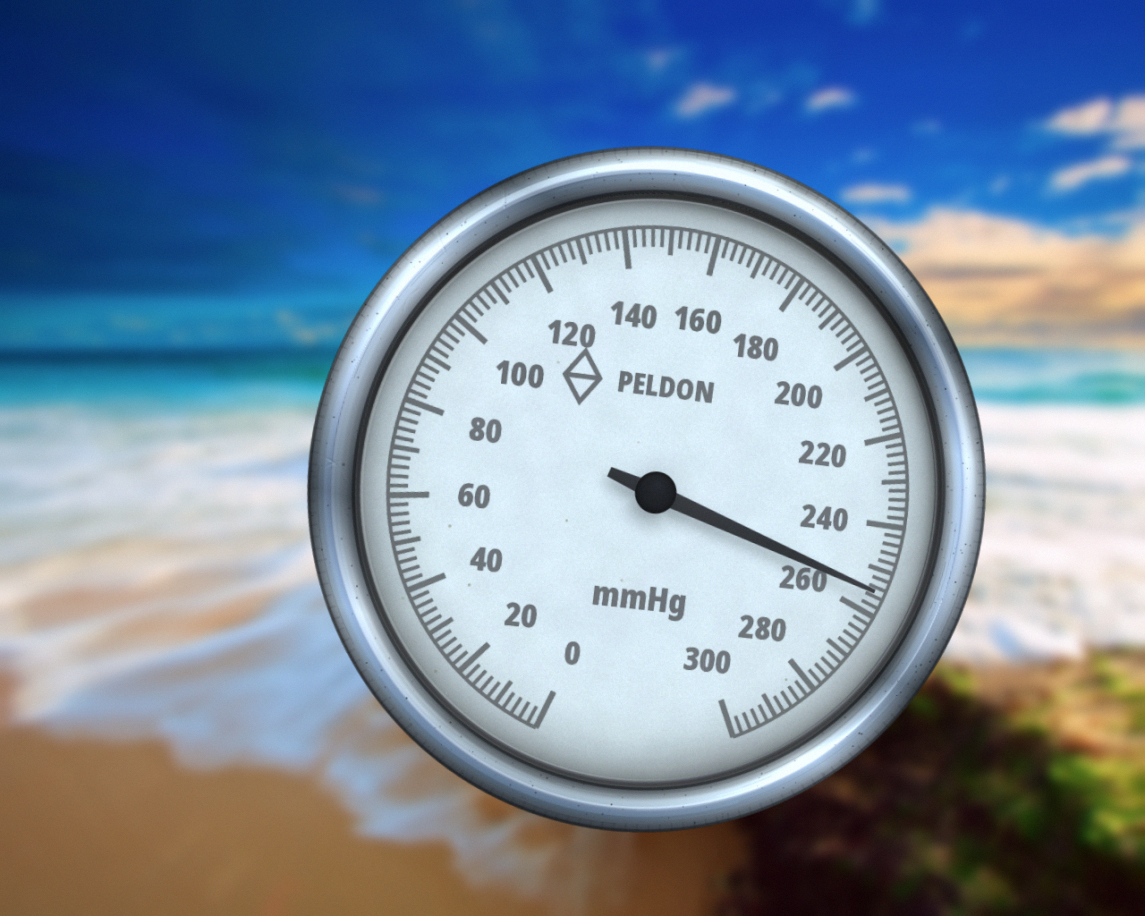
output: **255** mmHg
